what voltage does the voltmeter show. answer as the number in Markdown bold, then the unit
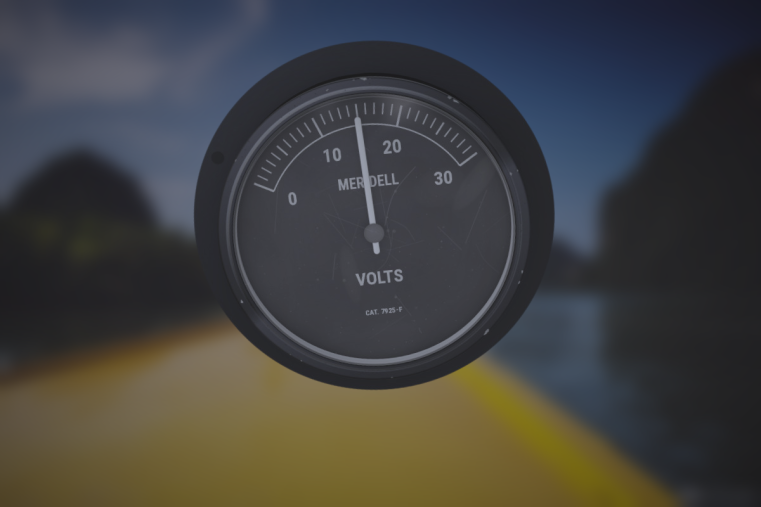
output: **15** V
